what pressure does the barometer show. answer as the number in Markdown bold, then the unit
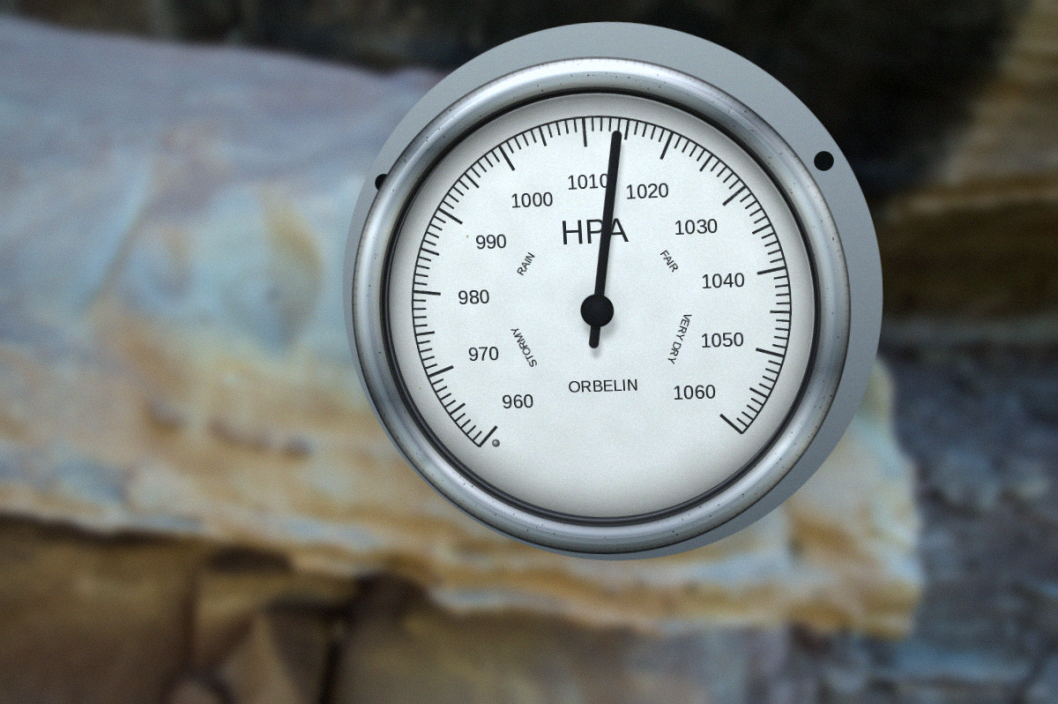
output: **1014** hPa
